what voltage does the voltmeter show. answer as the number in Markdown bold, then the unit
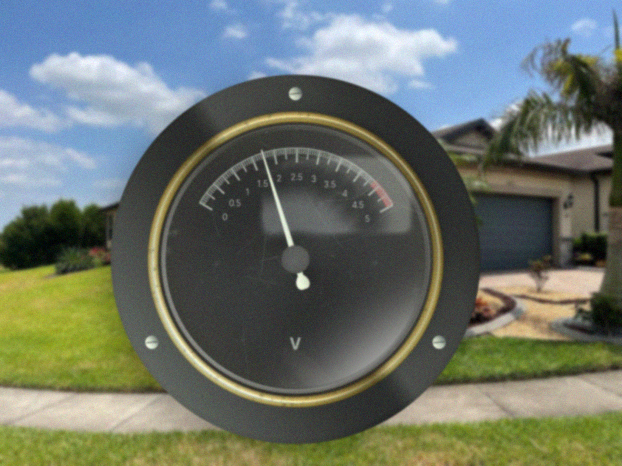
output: **1.75** V
